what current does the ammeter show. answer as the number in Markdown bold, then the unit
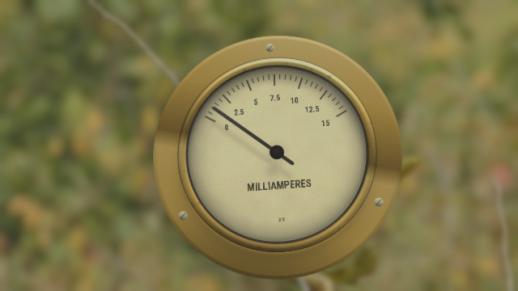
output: **1** mA
